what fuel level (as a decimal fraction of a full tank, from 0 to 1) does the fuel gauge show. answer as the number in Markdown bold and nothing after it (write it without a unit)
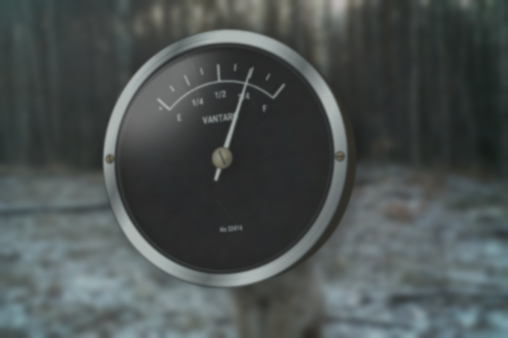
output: **0.75**
